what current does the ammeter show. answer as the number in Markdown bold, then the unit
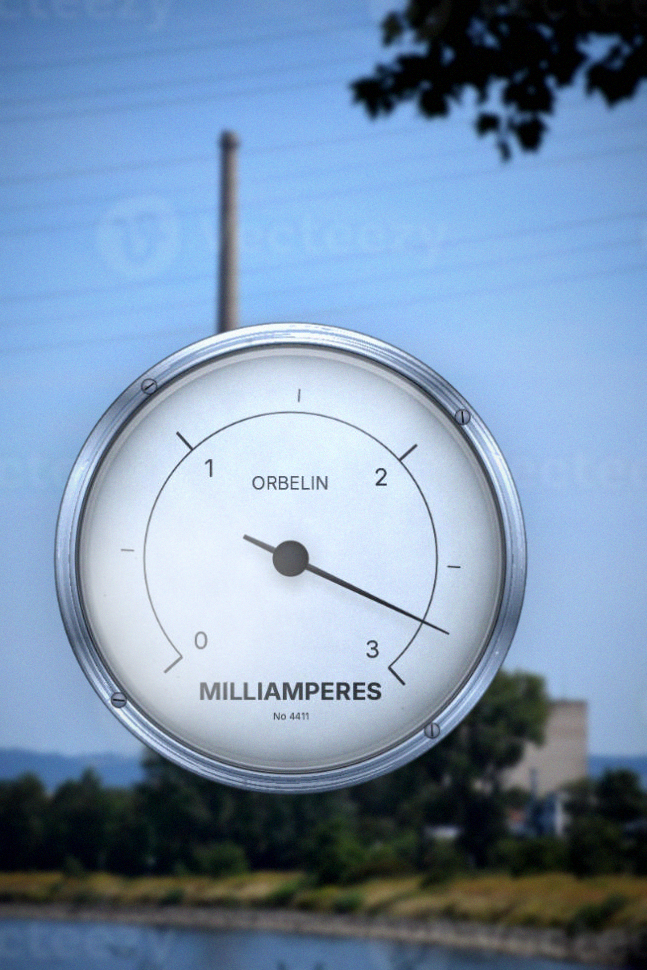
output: **2.75** mA
